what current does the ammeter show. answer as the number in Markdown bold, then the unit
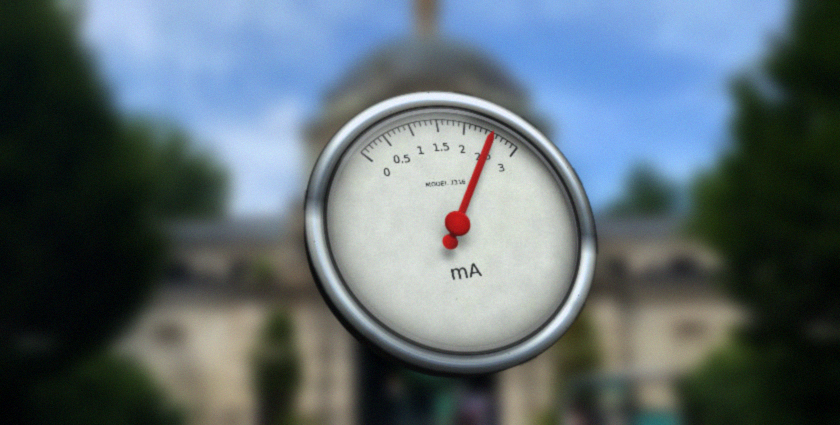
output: **2.5** mA
